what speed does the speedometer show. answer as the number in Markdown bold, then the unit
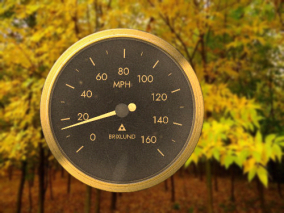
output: **15** mph
